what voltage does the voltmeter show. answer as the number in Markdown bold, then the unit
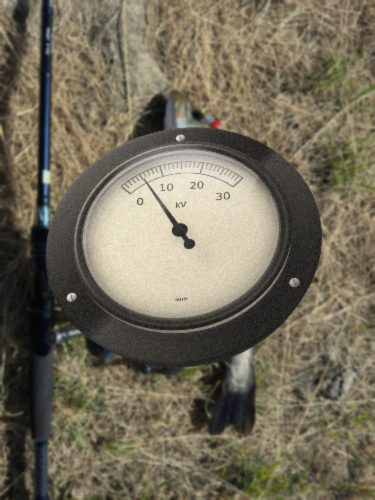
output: **5** kV
